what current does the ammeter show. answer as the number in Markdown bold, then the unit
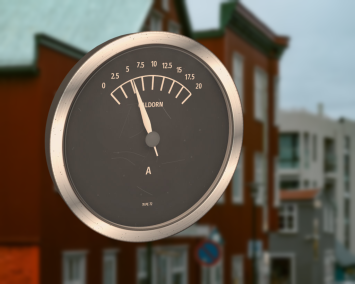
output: **5** A
